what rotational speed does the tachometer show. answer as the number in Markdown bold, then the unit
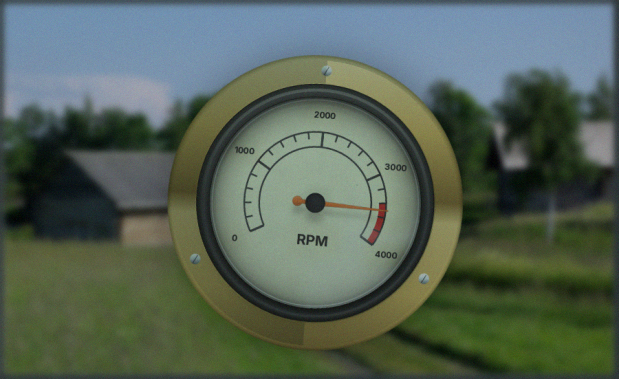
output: **3500** rpm
